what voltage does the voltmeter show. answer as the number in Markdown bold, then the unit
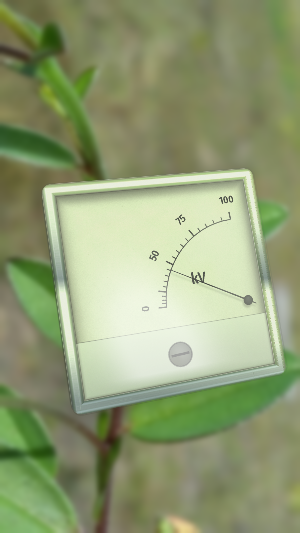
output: **45** kV
